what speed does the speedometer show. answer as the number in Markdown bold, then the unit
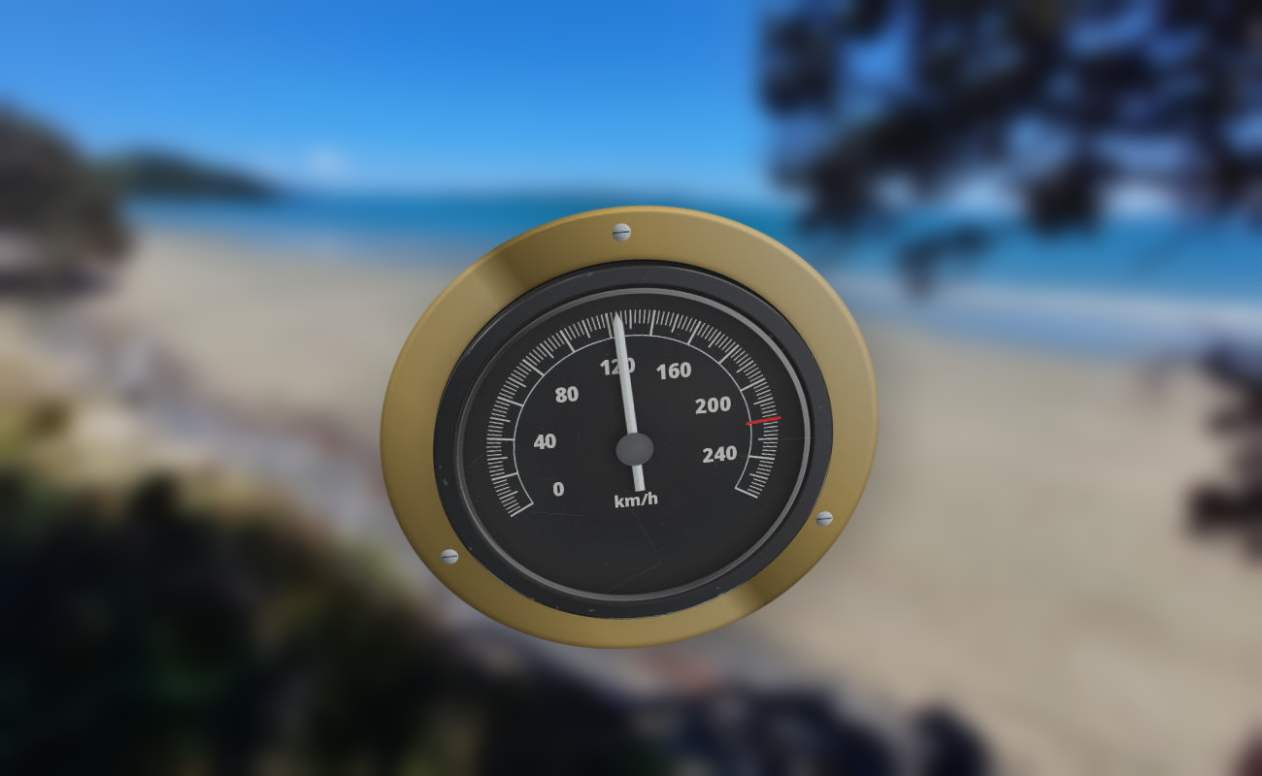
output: **124** km/h
